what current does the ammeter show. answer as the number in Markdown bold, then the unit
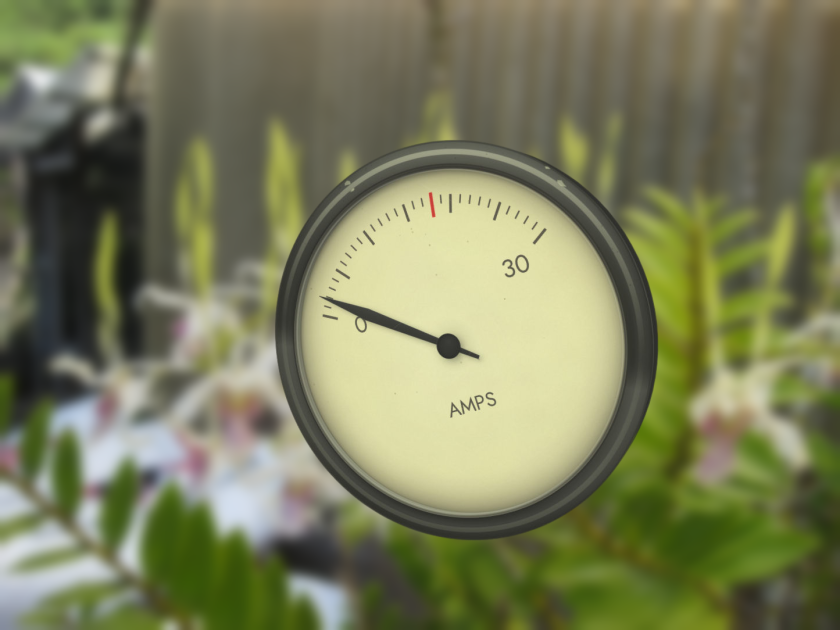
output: **2** A
